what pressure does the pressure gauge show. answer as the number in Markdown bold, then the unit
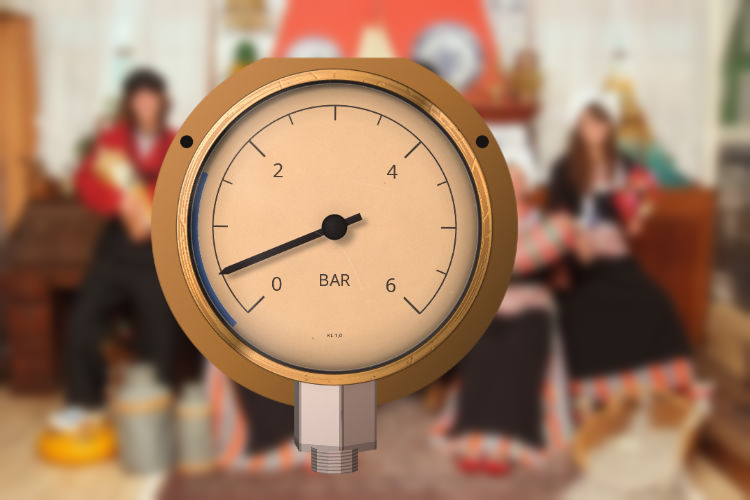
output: **0.5** bar
